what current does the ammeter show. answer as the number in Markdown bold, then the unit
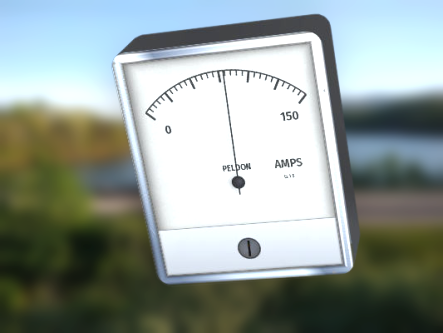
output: **80** A
